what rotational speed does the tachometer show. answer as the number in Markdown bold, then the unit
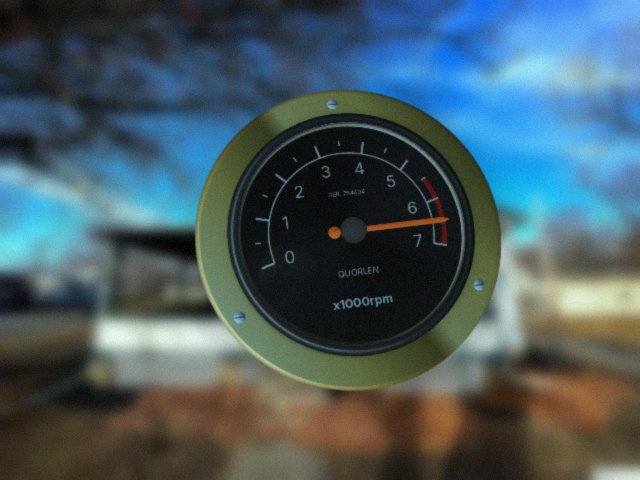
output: **6500** rpm
